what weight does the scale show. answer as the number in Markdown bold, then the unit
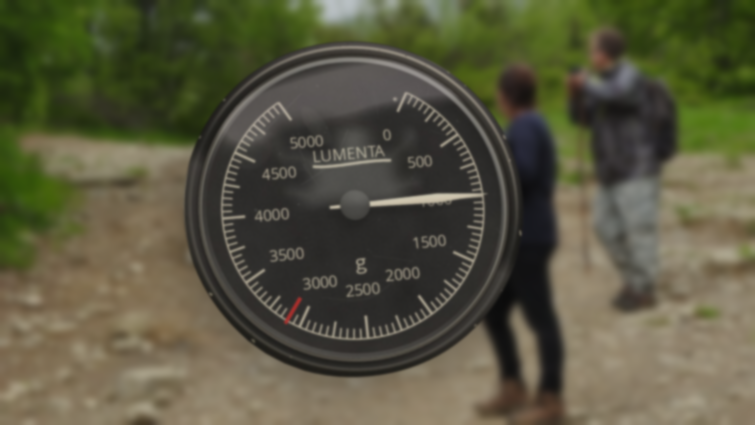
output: **1000** g
